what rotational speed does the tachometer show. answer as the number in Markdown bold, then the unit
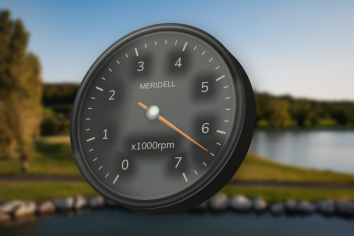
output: **6400** rpm
